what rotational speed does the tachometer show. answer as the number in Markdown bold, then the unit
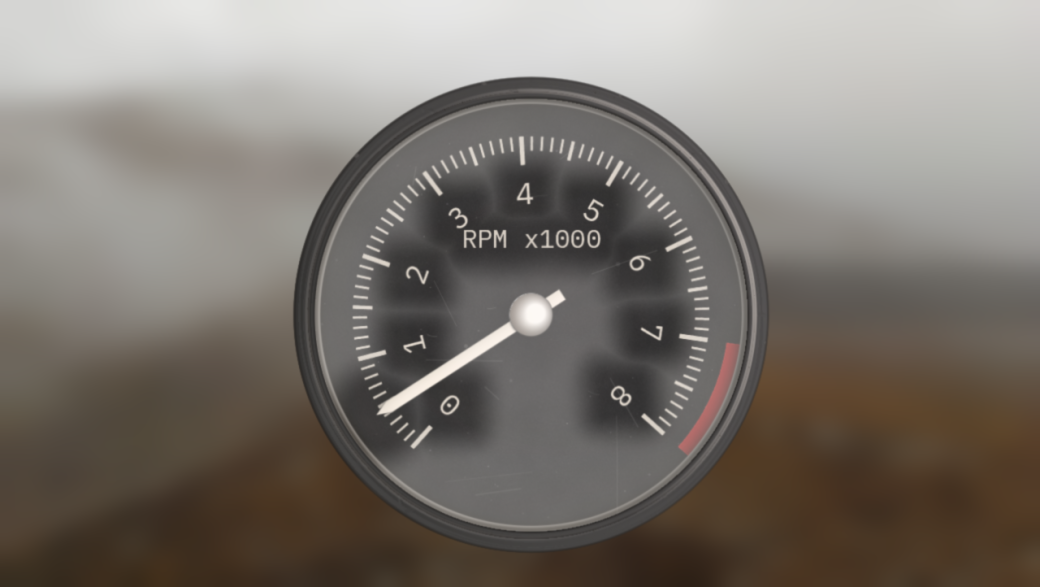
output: **450** rpm
